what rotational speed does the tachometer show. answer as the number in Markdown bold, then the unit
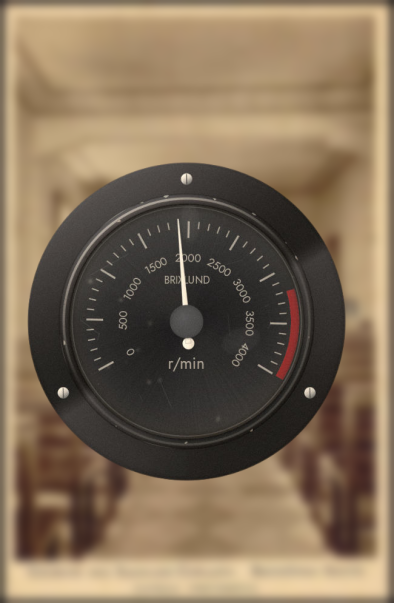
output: **1900** rpm
